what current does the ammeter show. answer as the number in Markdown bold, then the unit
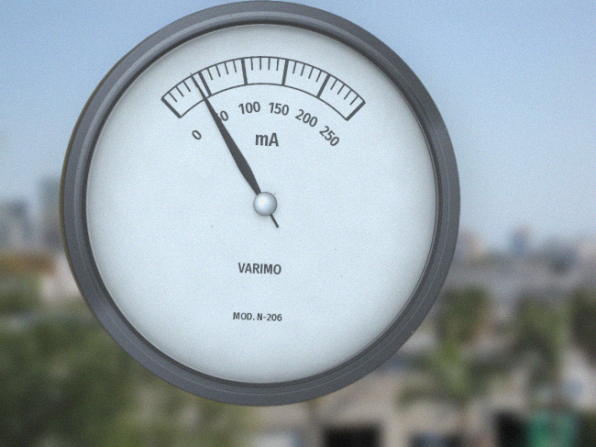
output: **40** mA
